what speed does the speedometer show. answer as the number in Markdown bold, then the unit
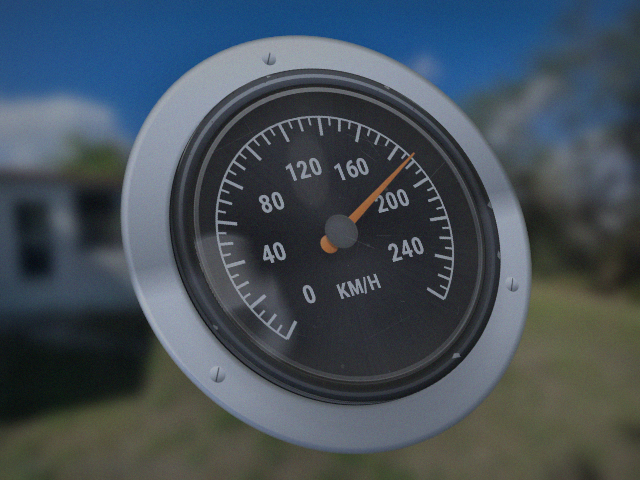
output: **187.5** km/h
